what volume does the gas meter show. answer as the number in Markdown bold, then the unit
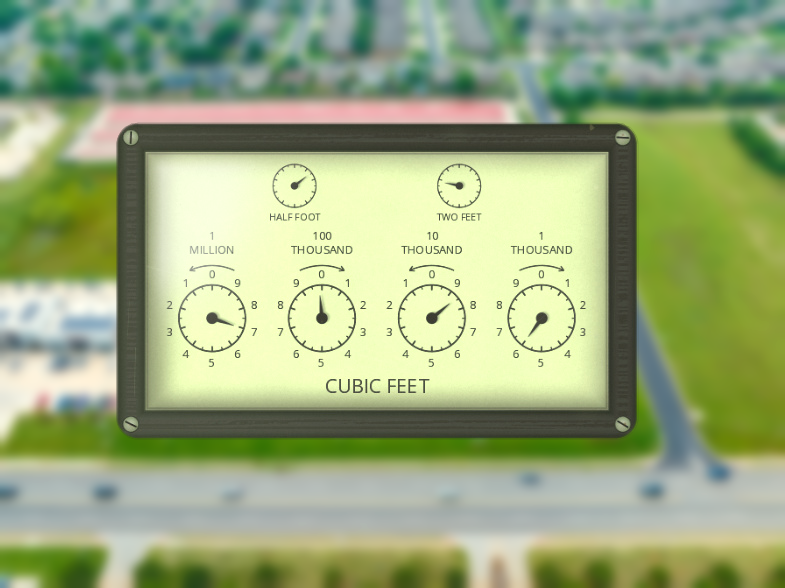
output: **698600** ft³
